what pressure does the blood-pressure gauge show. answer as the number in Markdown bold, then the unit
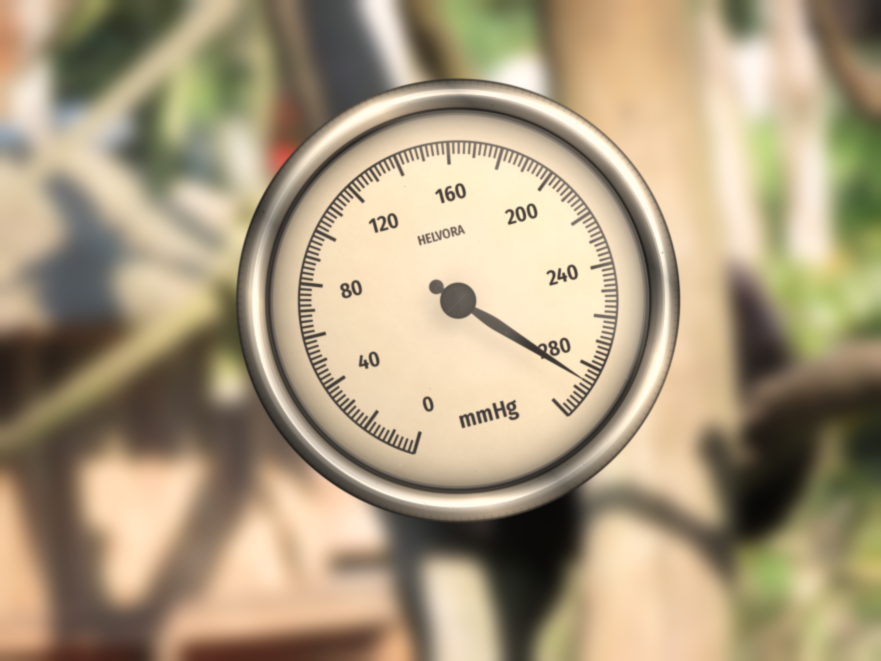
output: **286** mmHg
